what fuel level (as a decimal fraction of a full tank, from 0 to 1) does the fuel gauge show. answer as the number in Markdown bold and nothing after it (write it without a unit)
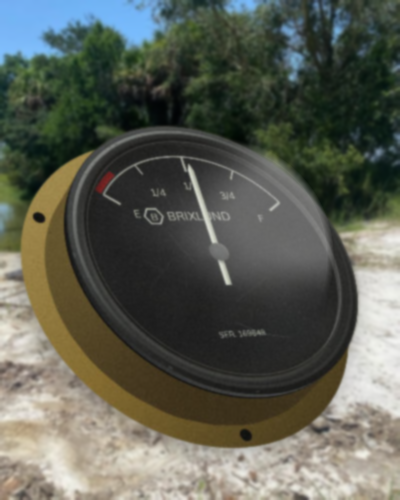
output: **0.5**
